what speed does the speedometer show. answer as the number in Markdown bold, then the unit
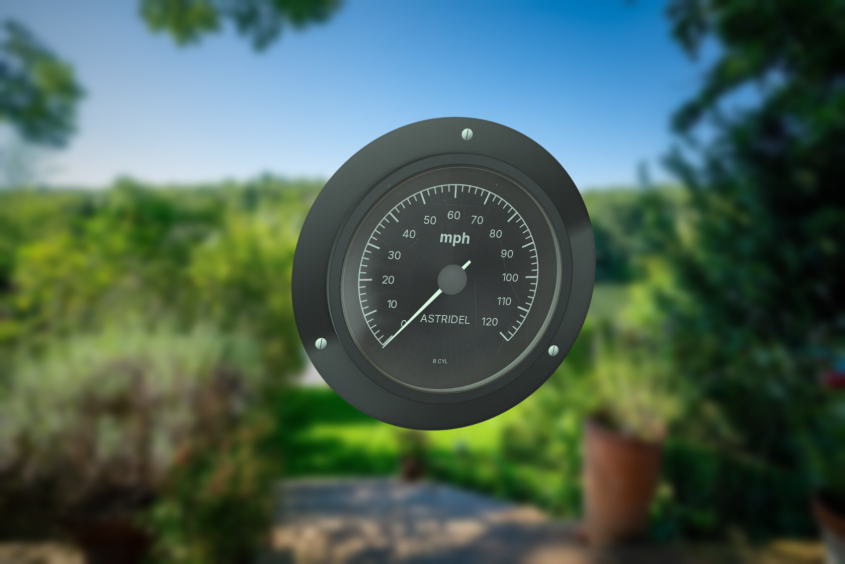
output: **0** mph
